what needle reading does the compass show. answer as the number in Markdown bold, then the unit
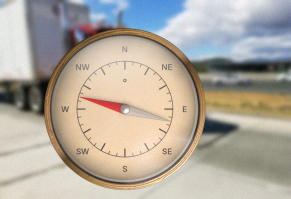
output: **285** °
